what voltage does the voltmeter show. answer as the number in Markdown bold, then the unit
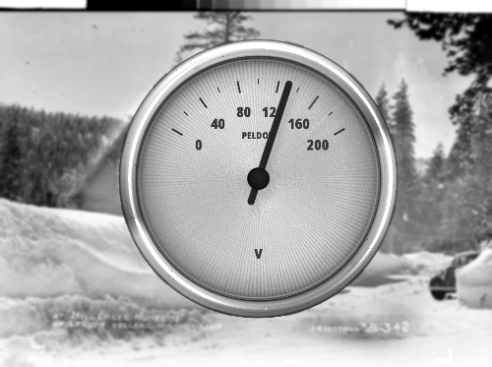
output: **130** V
